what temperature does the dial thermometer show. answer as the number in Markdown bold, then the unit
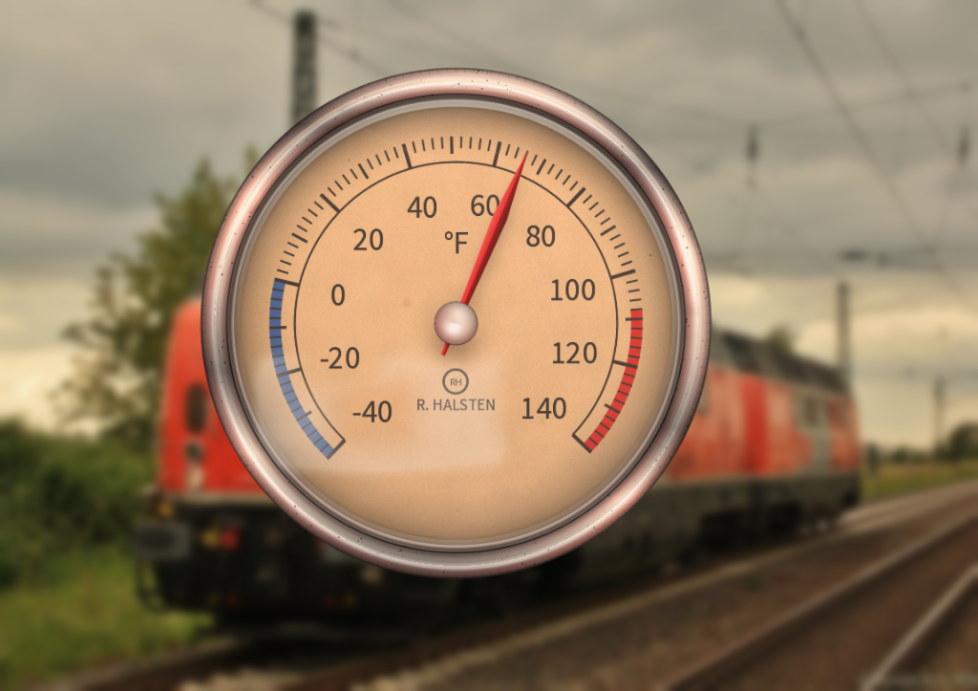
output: **66** °F
